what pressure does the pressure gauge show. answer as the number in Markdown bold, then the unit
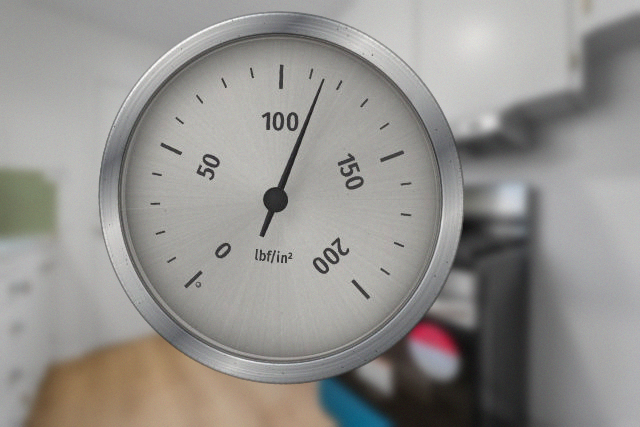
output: **115** psi
